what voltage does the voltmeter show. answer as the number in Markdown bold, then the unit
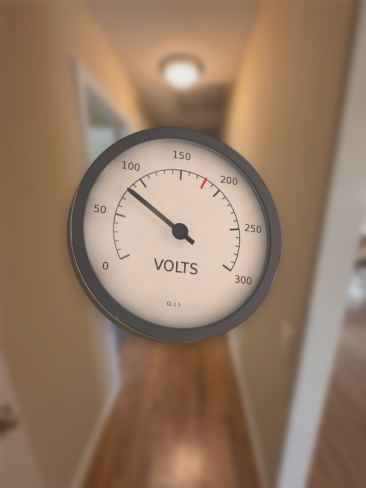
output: **80** V
